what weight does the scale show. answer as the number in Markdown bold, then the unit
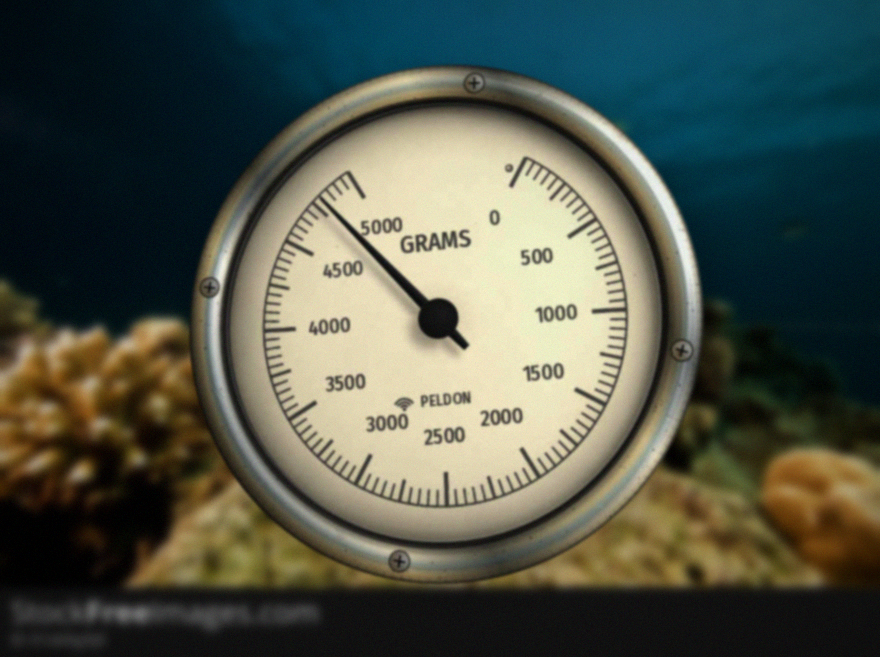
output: **4800** g
